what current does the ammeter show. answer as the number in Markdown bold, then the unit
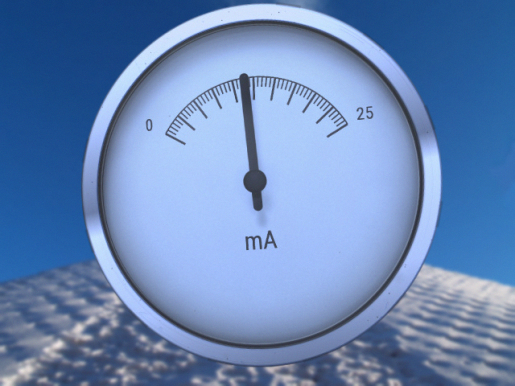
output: **11.5** mA
